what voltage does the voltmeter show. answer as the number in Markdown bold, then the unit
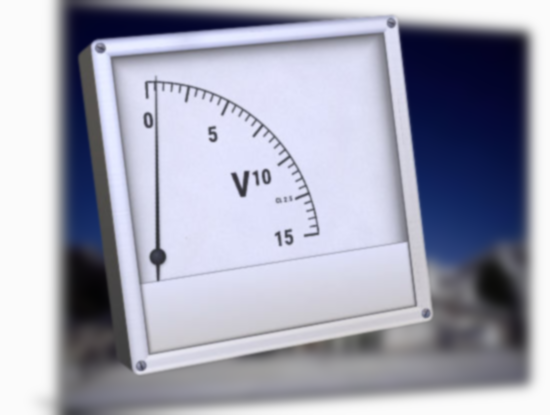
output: **0.5** V
